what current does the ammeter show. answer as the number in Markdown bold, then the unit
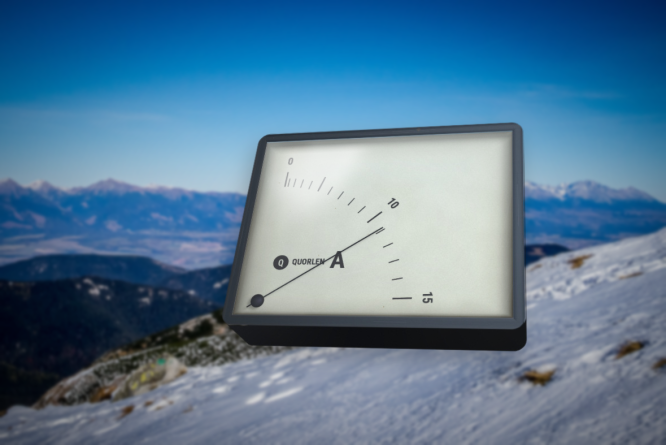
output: **11** A
